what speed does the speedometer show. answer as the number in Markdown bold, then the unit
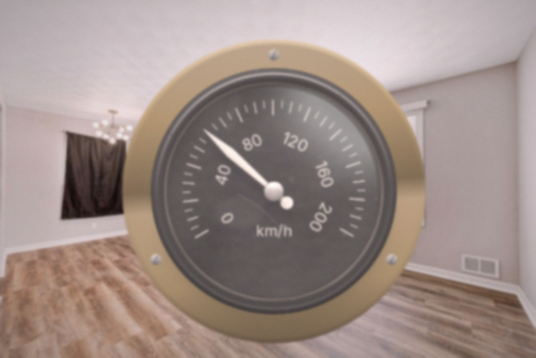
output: **60** km/h
